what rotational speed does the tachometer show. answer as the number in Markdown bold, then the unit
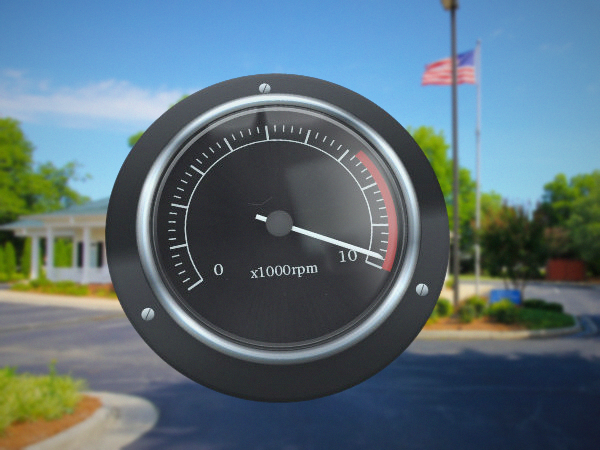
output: **9800** rpm
